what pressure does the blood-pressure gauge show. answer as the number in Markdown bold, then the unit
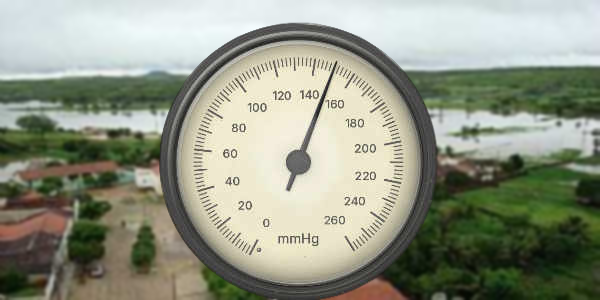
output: **150** mmHg
